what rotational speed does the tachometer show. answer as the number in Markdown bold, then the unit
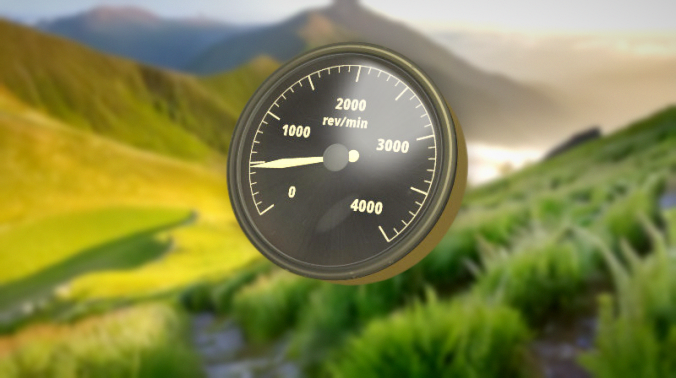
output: **450** rpm
